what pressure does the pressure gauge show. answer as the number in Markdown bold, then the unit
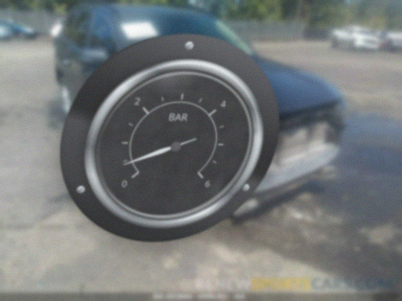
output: **0.5** bar
